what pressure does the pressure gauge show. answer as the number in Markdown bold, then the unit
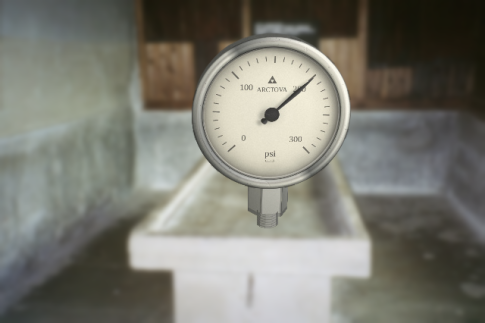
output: **200** psi
